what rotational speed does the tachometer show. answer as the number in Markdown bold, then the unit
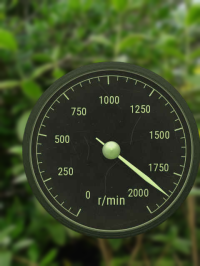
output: **1875** rpm
